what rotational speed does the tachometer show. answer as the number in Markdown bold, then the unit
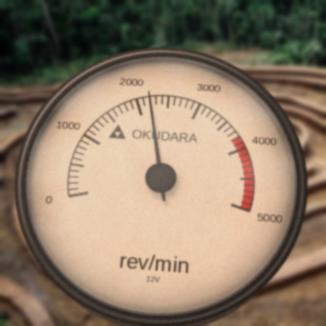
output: **2200** rpm
